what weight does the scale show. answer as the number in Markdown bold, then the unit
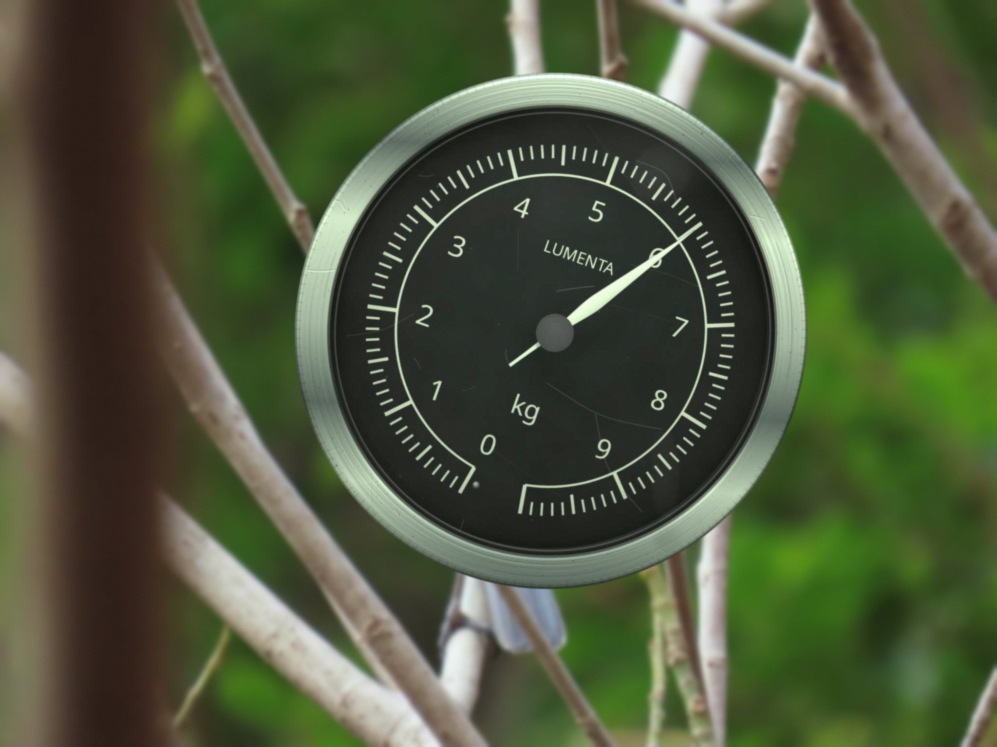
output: **6** kg
